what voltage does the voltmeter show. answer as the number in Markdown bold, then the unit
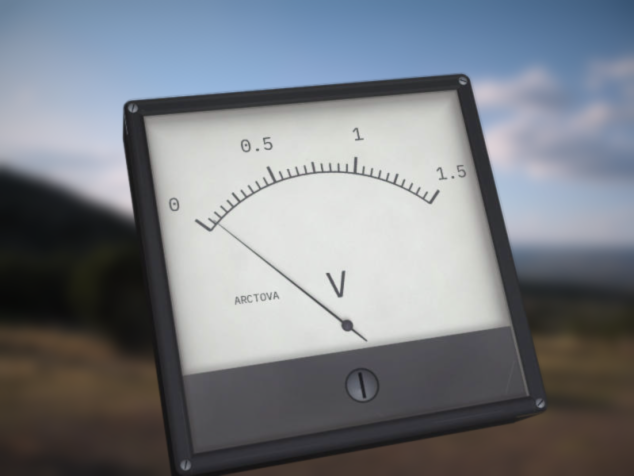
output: **0.05** V
